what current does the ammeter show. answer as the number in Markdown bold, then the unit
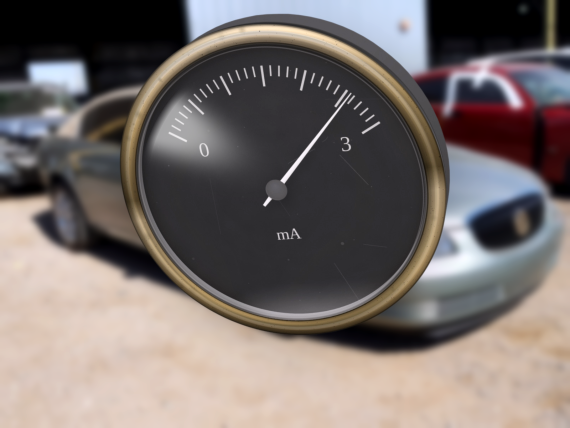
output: **2.55** mA
